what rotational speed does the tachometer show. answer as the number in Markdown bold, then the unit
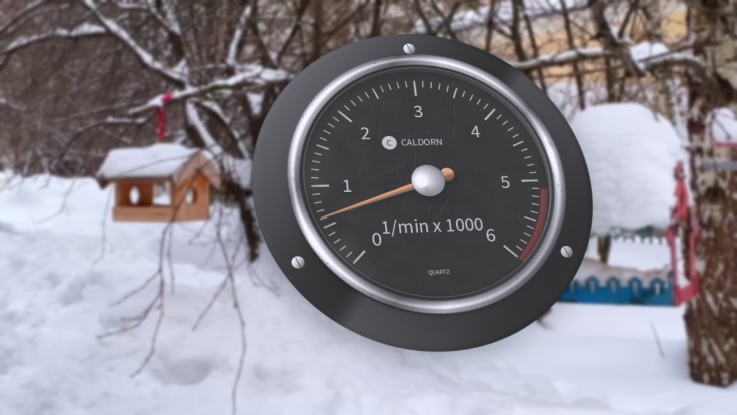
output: **600** rpm
